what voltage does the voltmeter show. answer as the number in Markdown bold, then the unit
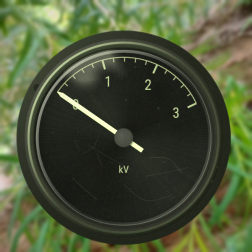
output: **0** kV
